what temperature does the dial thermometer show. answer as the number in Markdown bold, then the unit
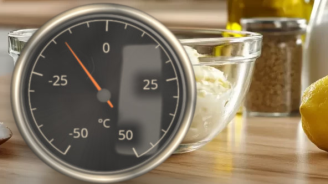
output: **-12.5** °C
